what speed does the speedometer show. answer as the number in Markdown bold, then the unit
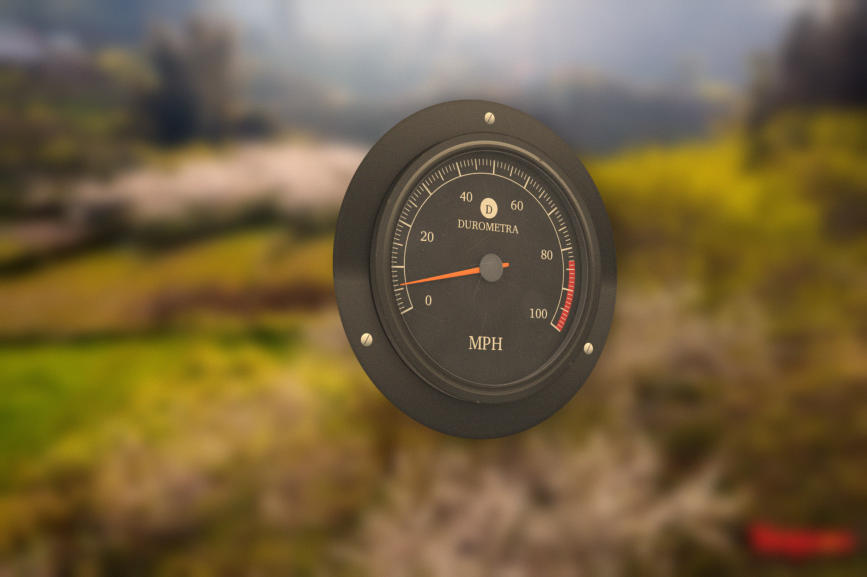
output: **6** mph
